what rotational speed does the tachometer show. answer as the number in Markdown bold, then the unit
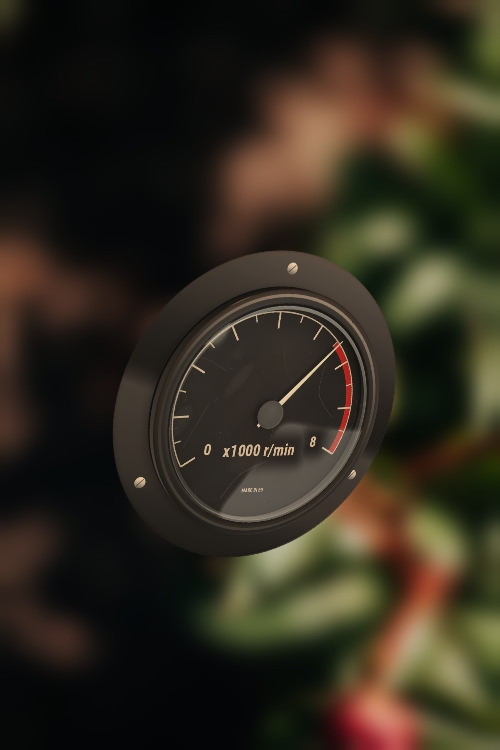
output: **5500** rpm
